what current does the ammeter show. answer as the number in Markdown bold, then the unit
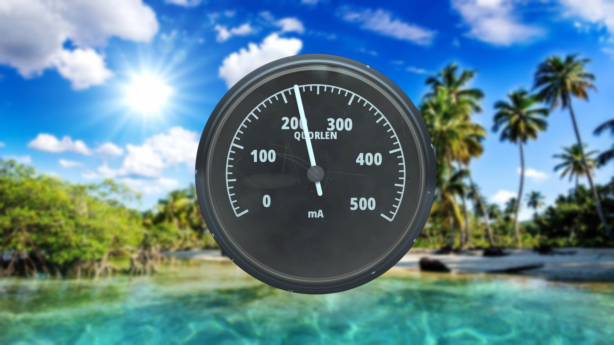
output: **220** mA
